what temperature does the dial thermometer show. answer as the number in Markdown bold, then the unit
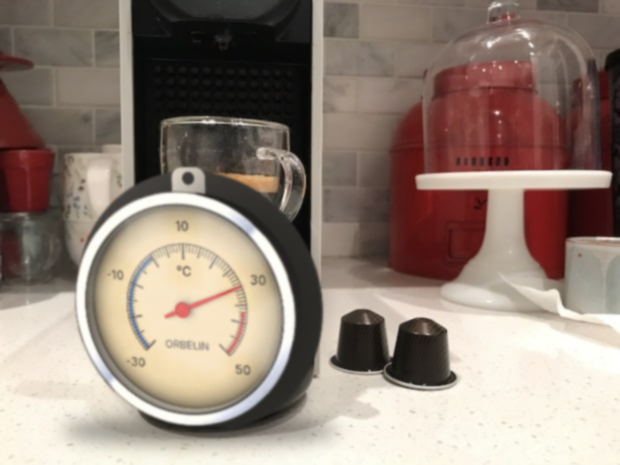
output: **30** °C
